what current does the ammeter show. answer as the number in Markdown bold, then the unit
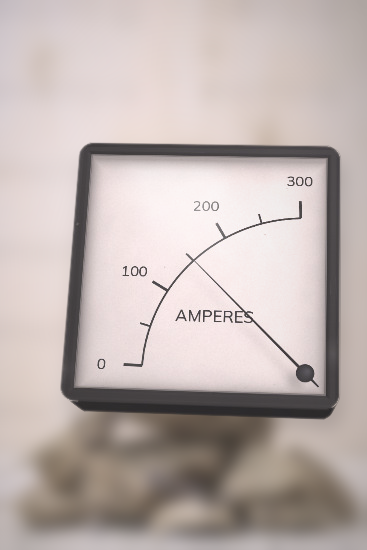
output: **150** A
